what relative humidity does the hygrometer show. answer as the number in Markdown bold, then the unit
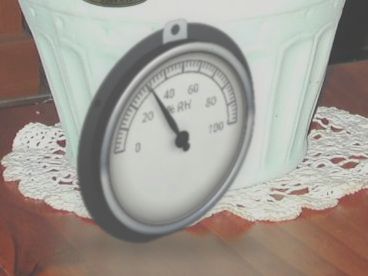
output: **30** %
